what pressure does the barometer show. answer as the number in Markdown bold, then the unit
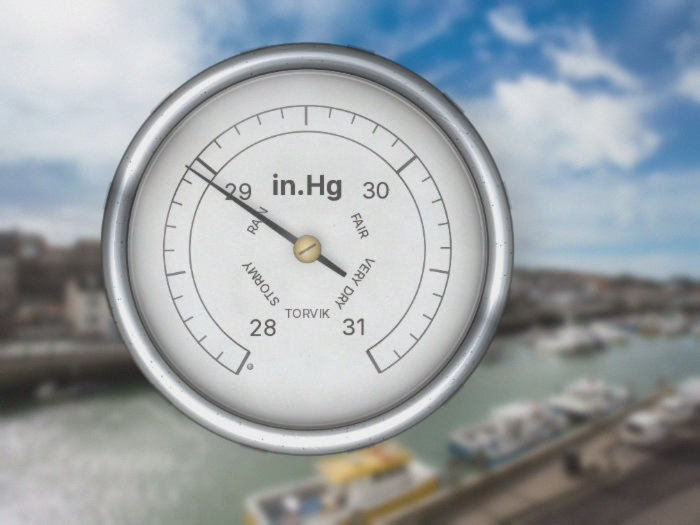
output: **28.95** inHg
